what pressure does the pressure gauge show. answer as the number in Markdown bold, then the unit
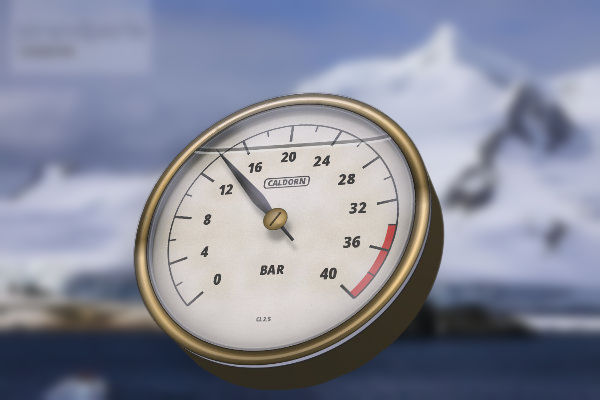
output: **14** bar
